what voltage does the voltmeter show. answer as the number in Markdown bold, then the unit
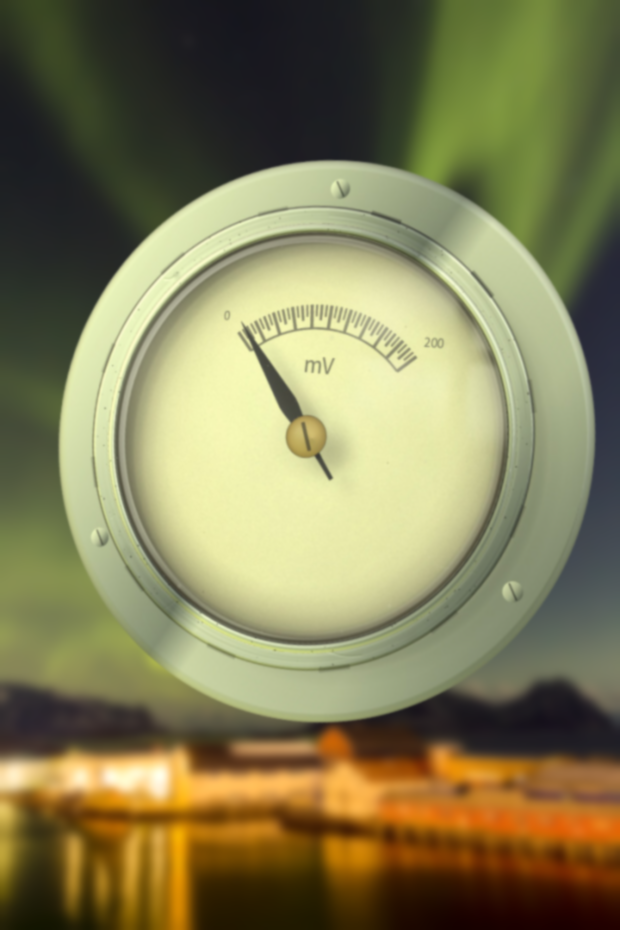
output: **10** mV
